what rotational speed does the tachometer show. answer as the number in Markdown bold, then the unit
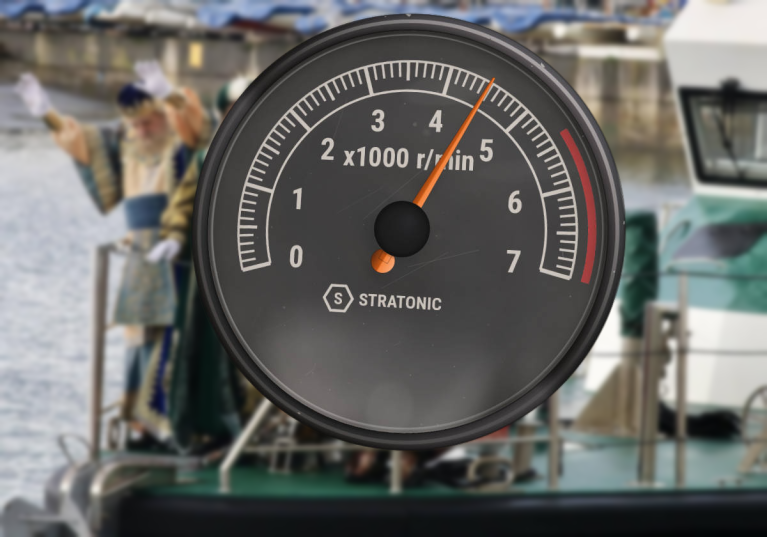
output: **4500** rpm
